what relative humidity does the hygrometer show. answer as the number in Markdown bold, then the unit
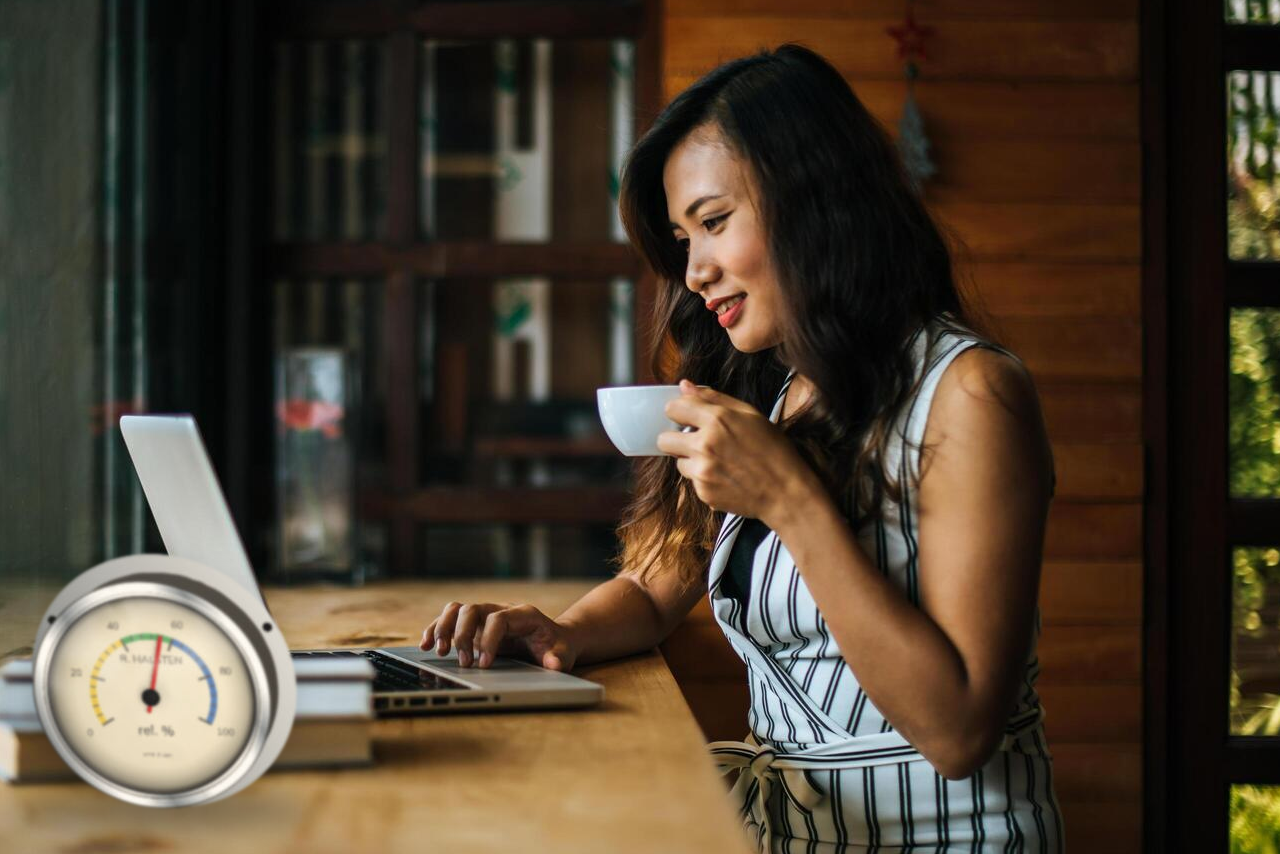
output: **56** %
